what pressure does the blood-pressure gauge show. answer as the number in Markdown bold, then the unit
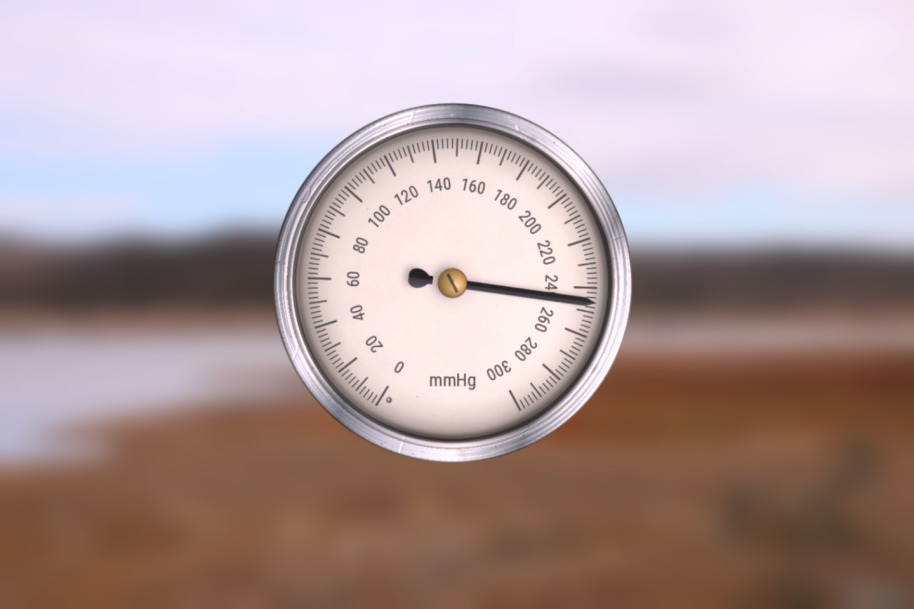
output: **246** mmHg
